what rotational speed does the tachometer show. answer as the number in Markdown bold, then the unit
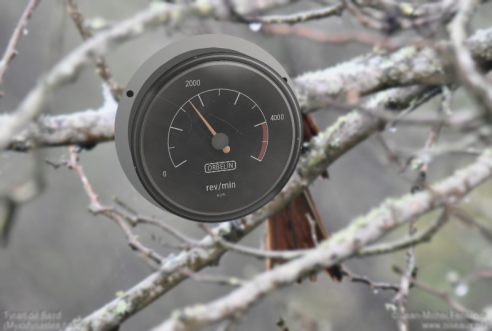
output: **1750** rpm
